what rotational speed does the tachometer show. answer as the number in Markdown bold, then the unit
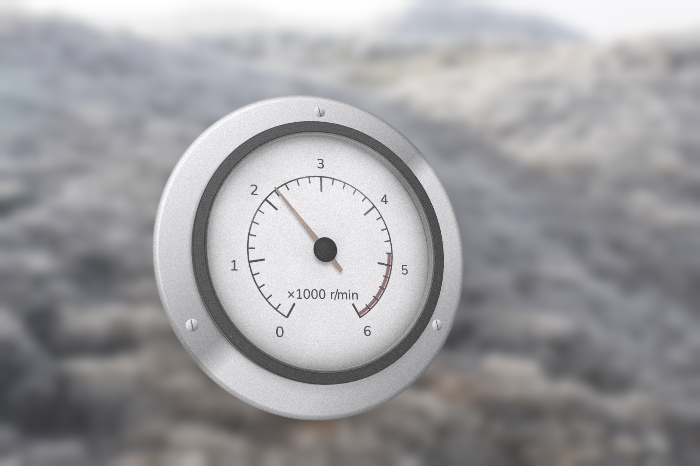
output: **2200** rpm
